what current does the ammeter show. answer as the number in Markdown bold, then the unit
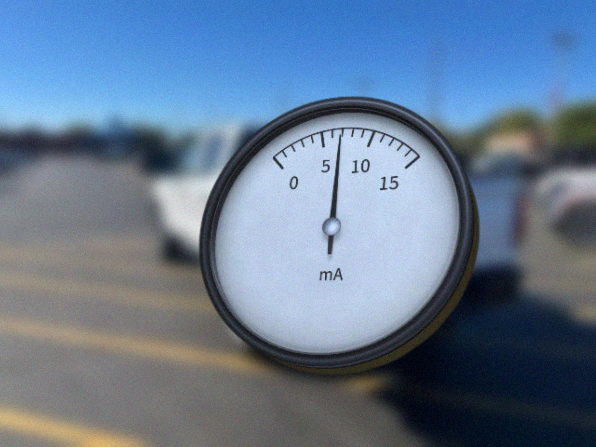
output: **7** mA
